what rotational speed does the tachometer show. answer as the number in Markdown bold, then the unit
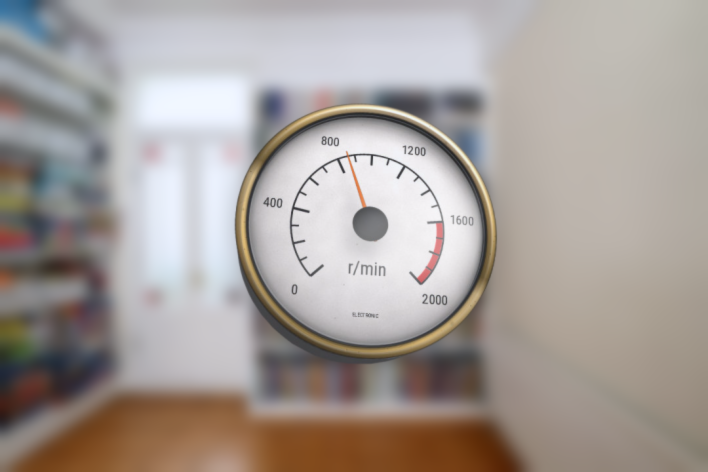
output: **850** rpm
